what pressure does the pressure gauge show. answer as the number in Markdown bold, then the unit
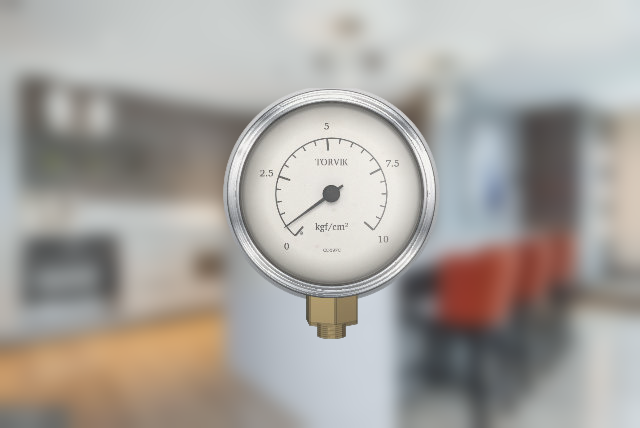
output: **0.5** kg/cm²
